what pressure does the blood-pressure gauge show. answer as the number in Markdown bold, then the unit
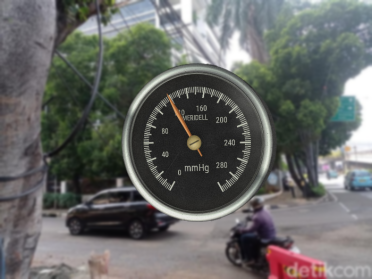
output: **120** mmHg
